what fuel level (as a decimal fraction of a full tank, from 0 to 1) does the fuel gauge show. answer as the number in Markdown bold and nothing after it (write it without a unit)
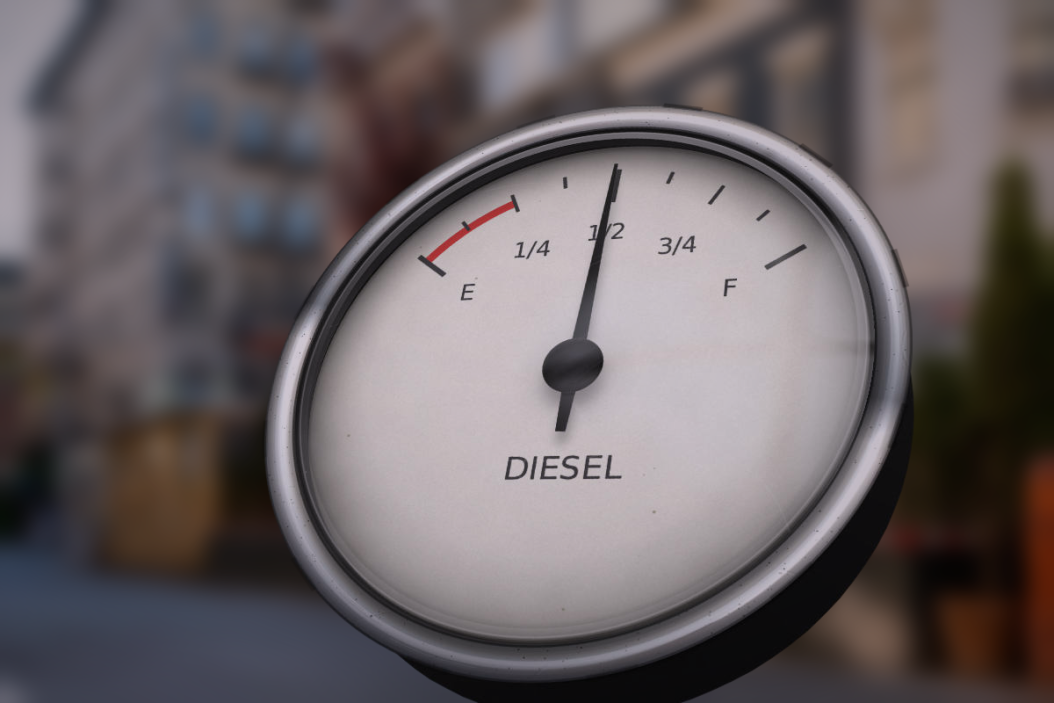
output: **0.5**
